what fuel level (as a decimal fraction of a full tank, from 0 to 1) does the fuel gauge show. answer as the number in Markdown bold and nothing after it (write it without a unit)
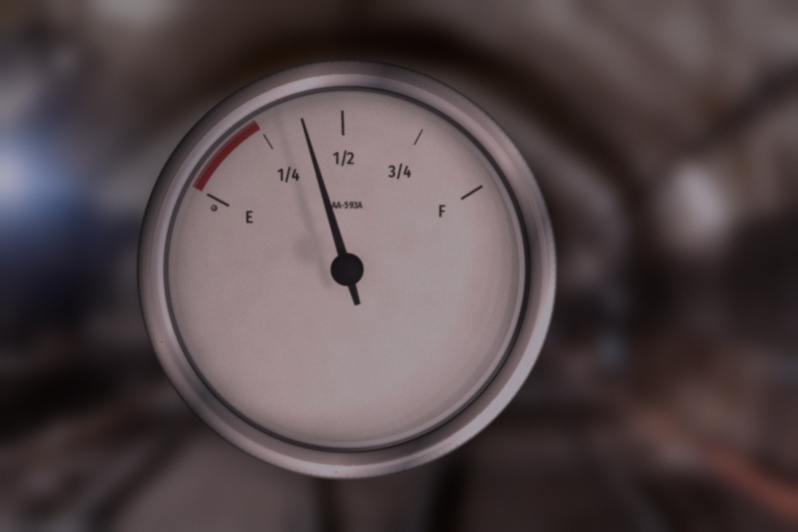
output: **0.375**
